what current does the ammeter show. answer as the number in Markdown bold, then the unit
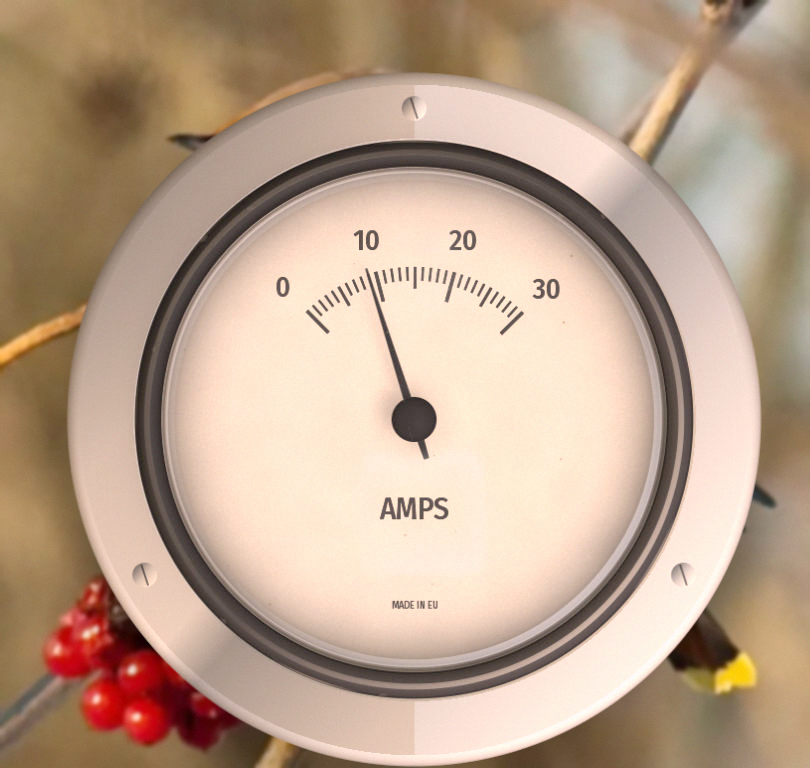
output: **9** A
